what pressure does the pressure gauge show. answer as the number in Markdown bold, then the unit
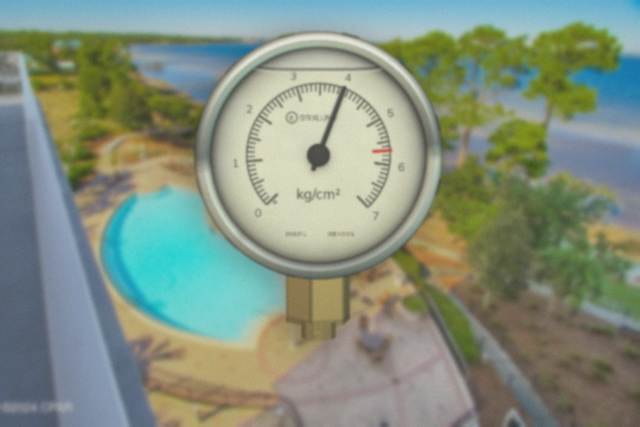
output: **4** kg/cm²
